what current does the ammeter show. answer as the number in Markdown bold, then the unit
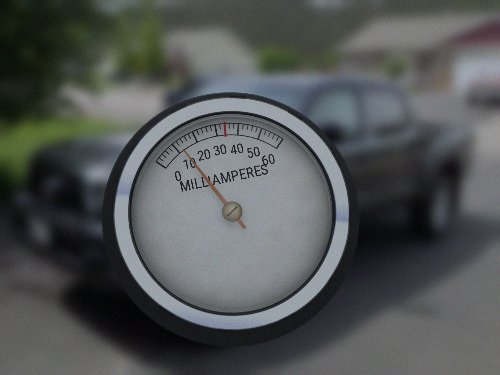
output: **12** mA
